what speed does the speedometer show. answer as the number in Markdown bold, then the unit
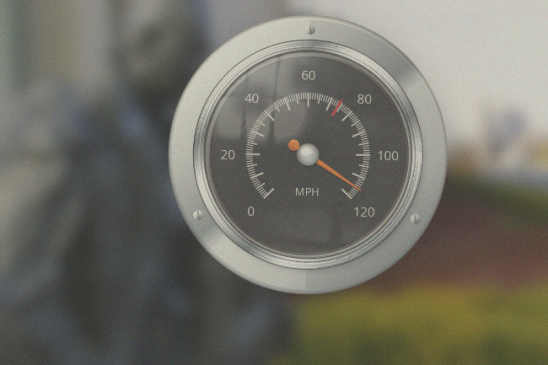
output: **115** mph
